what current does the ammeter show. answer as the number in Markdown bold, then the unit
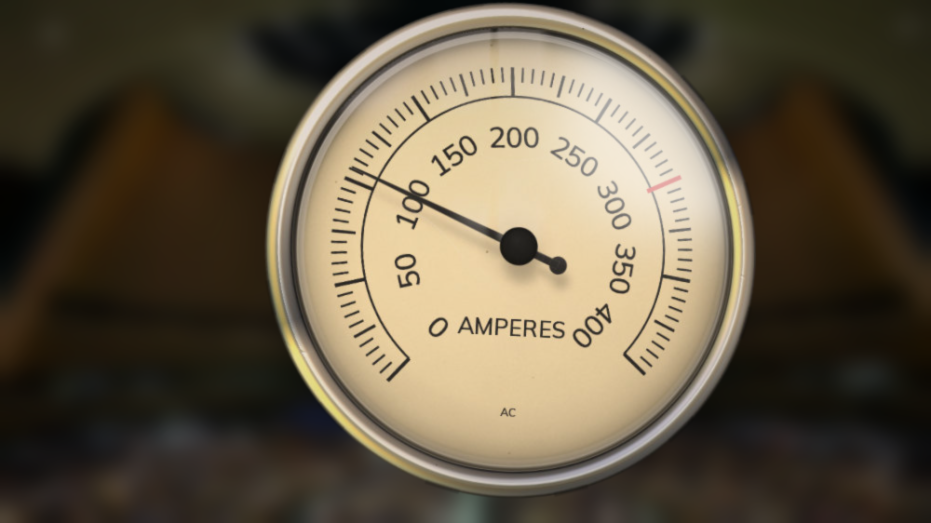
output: **105** A
